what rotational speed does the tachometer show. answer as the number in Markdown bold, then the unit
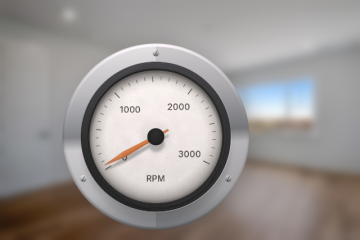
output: **50** rpm
